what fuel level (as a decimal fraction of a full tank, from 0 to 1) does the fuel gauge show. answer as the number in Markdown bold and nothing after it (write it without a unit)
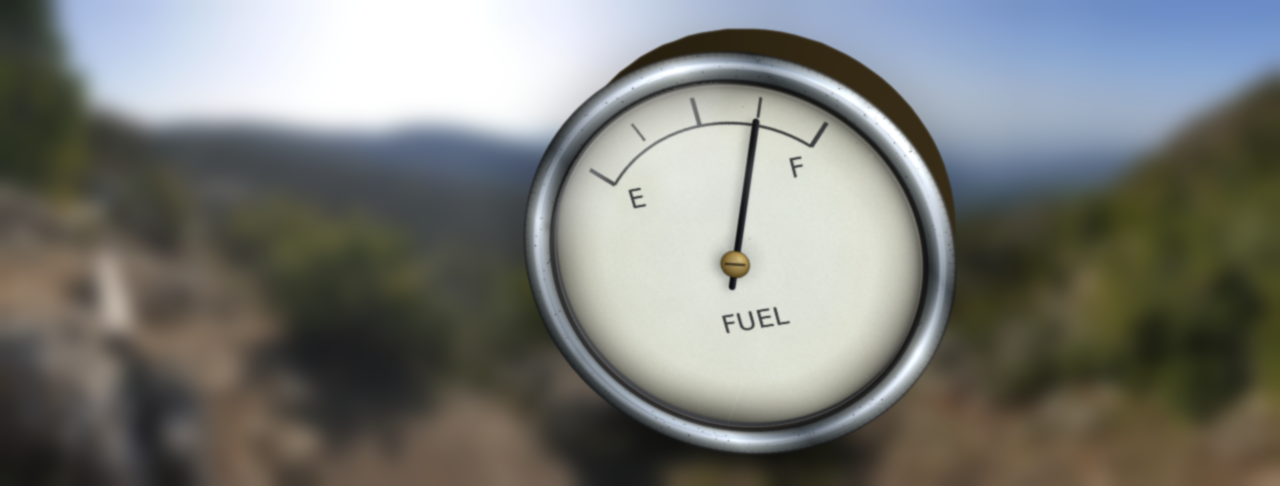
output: **0.75**
